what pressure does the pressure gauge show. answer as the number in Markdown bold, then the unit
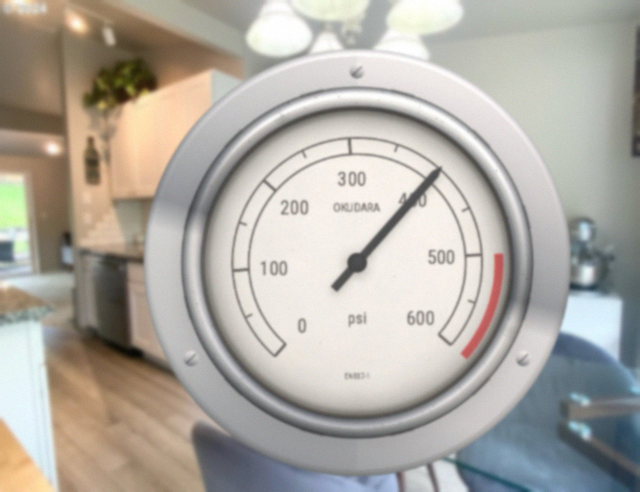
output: **400** psi
